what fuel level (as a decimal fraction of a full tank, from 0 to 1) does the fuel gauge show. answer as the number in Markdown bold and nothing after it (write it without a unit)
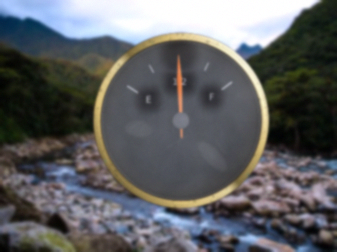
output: **0.5**
